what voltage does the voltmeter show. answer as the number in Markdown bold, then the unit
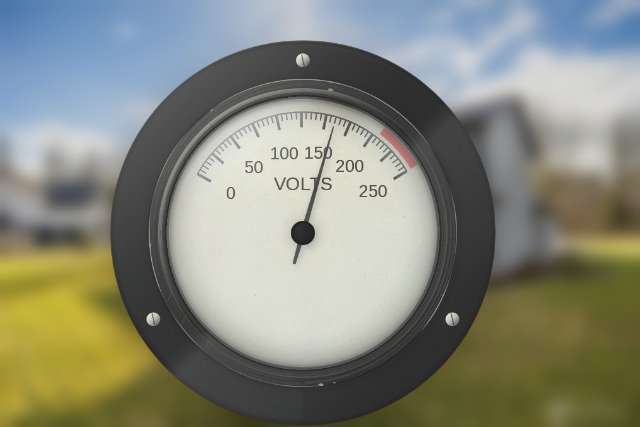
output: **160** V
